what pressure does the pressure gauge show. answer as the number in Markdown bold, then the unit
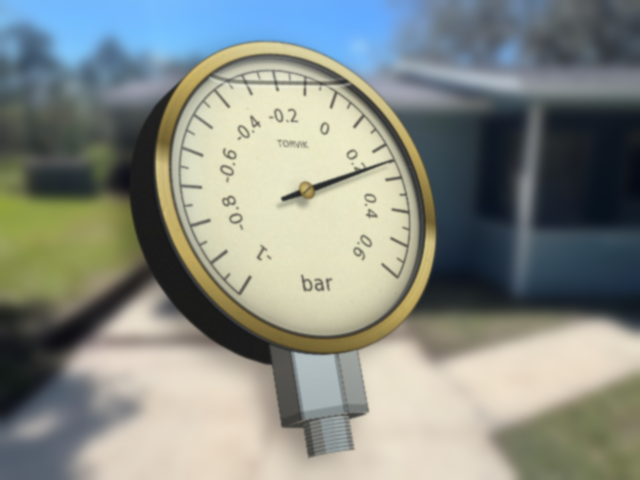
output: **0.25** bar
